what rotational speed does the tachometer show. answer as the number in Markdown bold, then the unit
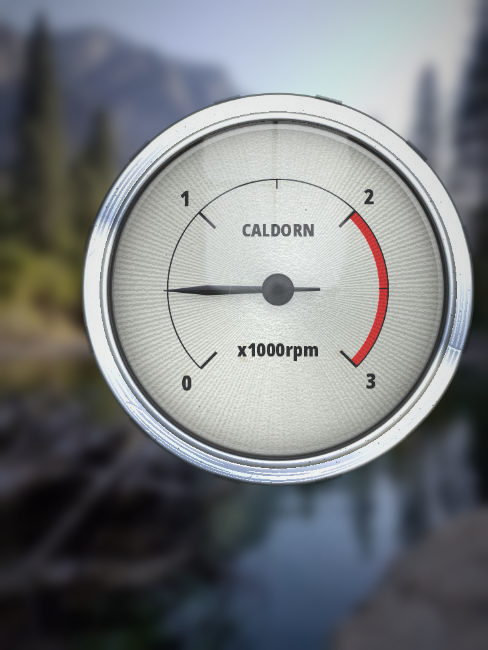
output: **500** rpm
